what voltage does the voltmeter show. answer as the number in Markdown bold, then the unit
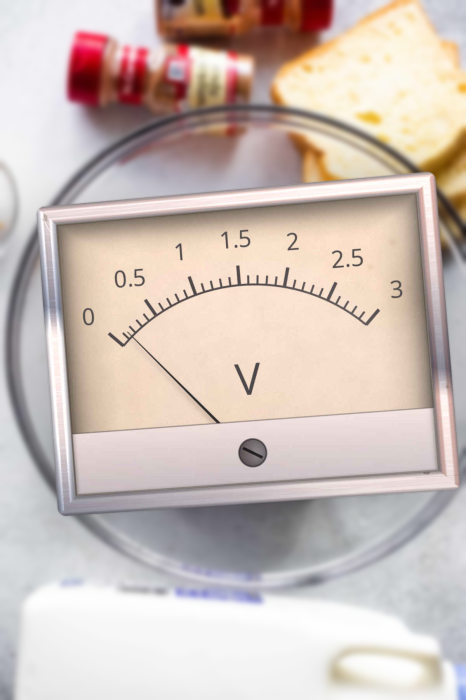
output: **0.15** V
